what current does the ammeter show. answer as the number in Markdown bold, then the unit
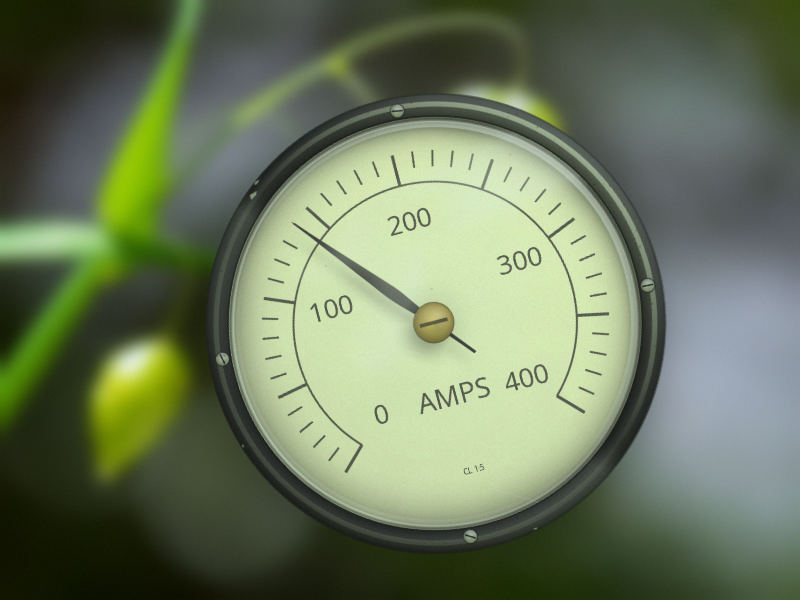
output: **140** A
